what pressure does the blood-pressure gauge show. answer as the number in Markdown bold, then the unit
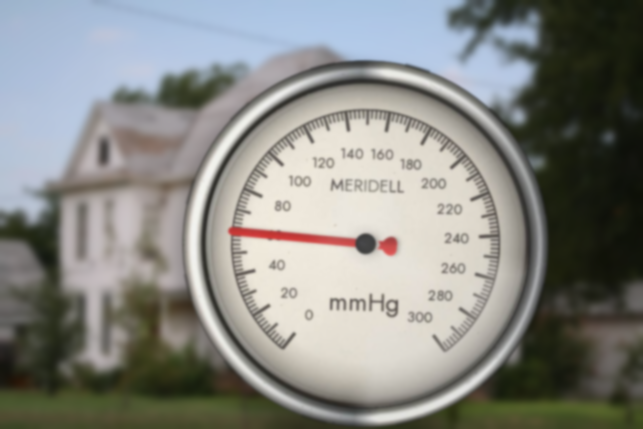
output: **60** mmHg
